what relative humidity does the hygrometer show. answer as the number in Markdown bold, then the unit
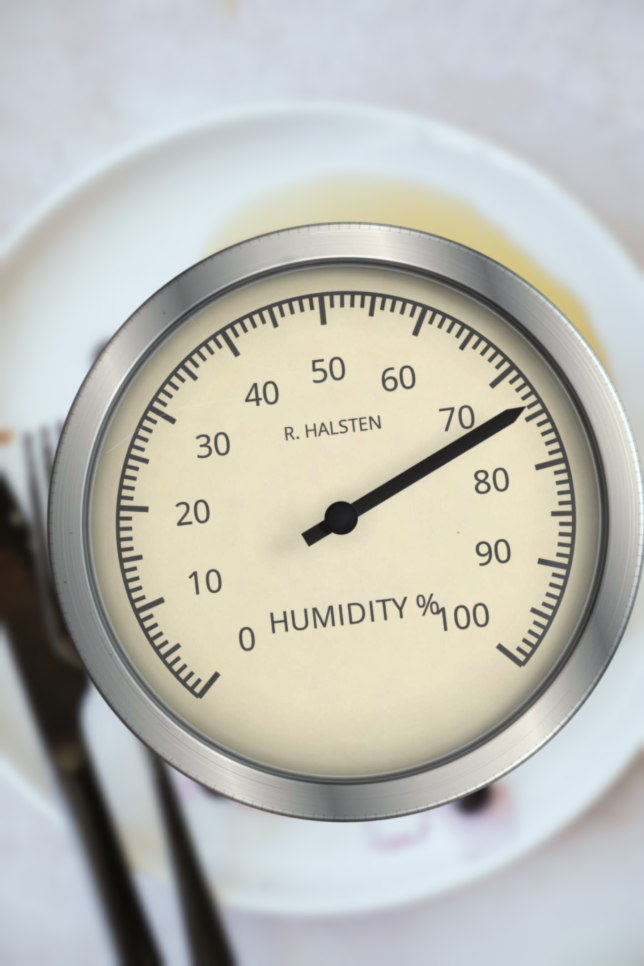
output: **74** %
